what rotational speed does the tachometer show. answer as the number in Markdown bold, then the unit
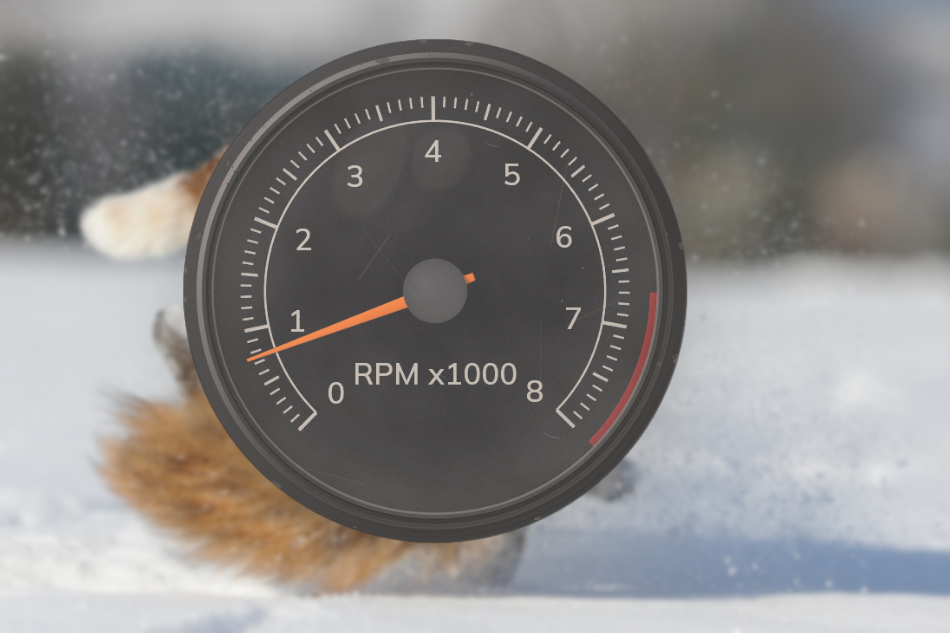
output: **750** rpm
